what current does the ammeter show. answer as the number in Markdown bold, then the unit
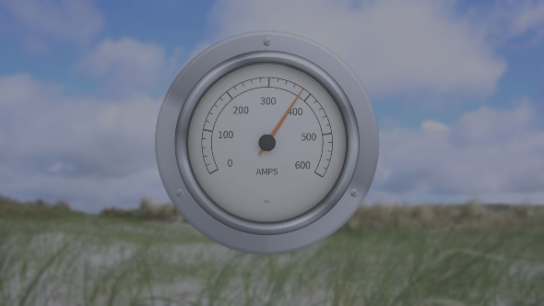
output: **380** A
